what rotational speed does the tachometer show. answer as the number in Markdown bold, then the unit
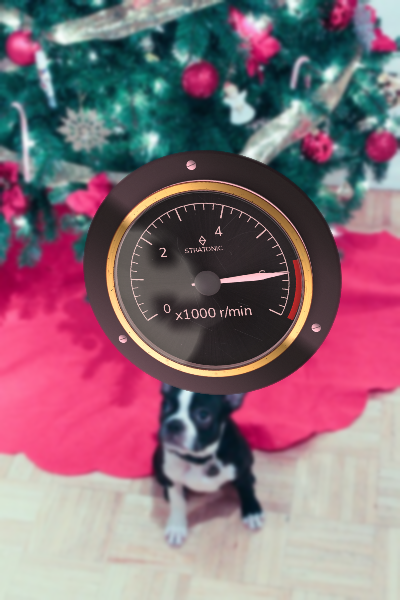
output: **6000** rpm
